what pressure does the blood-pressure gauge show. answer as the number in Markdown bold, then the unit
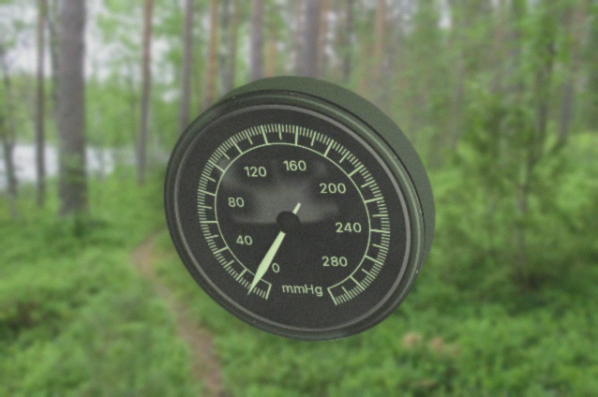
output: **10** mmHg
